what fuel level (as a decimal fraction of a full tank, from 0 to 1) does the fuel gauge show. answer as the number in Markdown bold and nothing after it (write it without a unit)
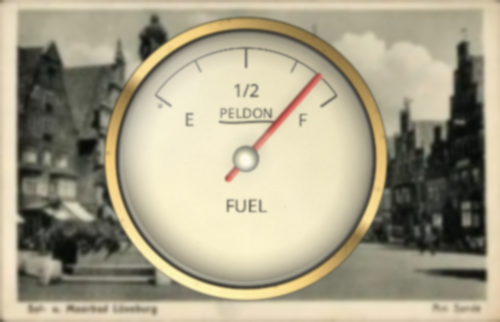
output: **0.875**
